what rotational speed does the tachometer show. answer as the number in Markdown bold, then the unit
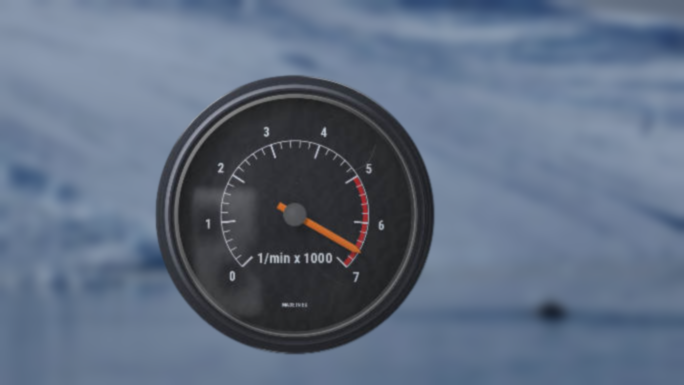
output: **6600** rpm
